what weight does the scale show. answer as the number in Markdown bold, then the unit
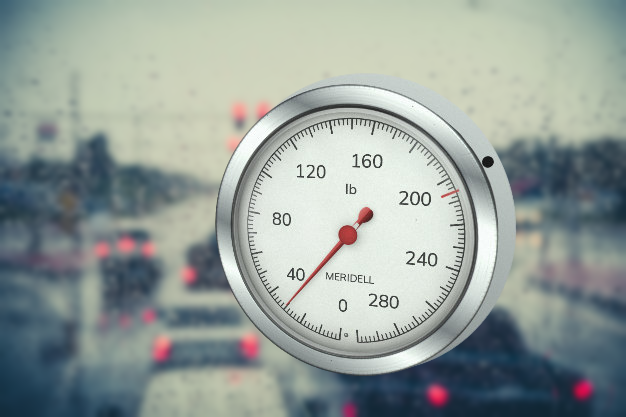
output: **30** lb
